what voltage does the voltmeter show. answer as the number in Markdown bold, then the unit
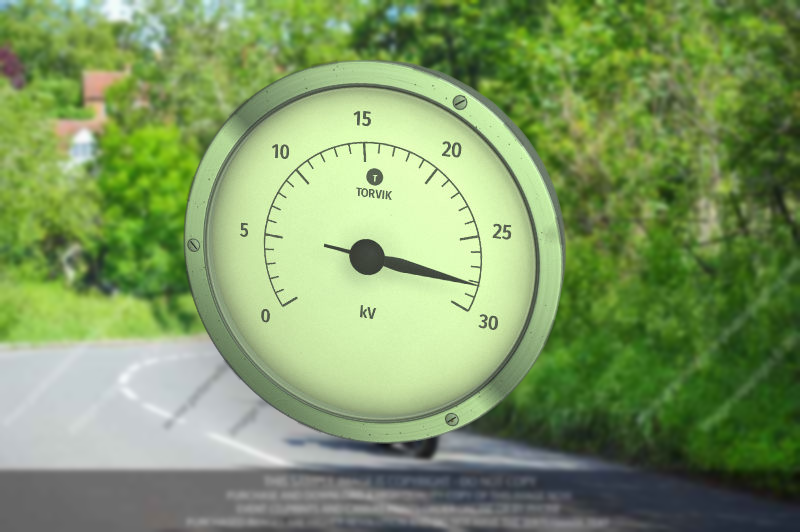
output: **28** kV
